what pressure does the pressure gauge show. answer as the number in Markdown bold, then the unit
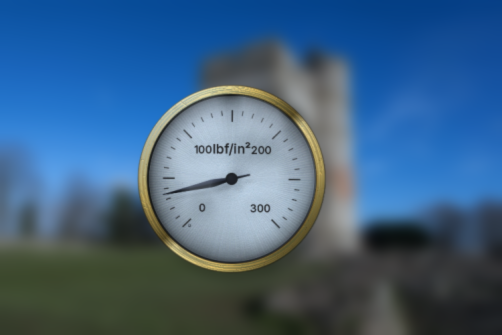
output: **35** psi
